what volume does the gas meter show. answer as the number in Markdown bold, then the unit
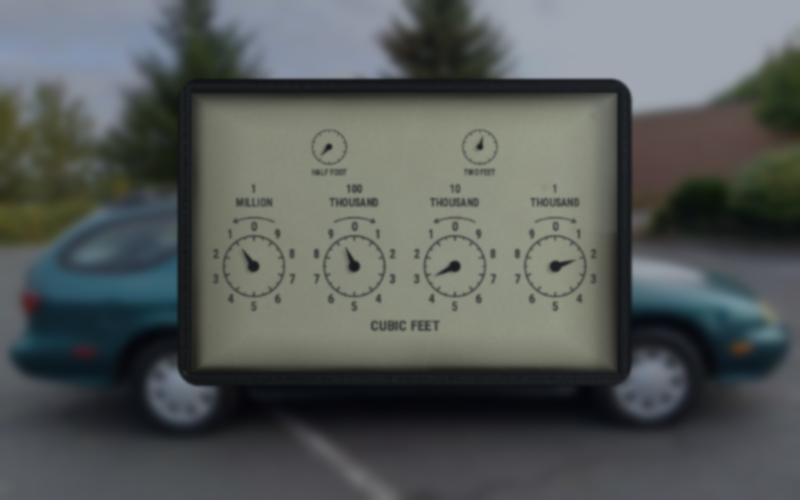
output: **93200** ft³
